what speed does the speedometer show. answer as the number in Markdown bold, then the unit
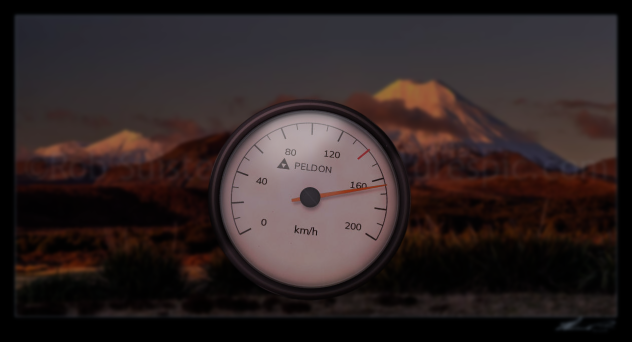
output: **165** km/h
